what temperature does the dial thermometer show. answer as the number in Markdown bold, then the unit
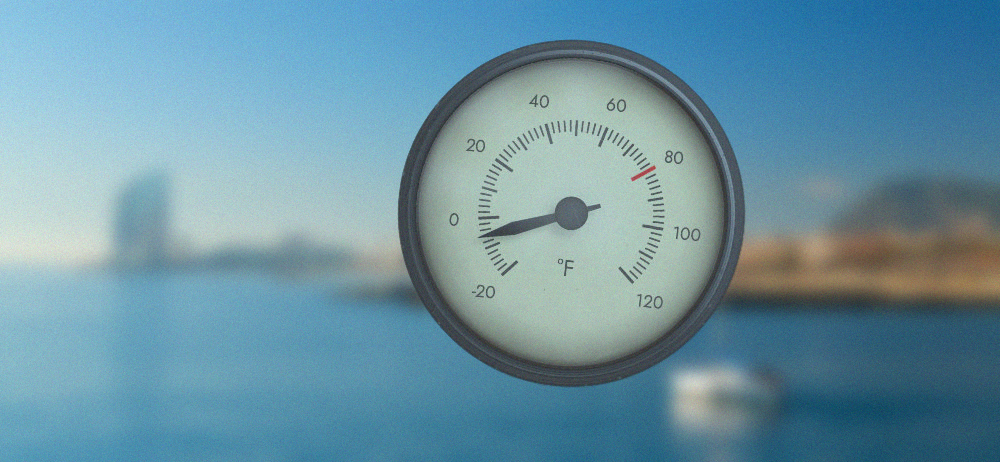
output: **-6** °F
